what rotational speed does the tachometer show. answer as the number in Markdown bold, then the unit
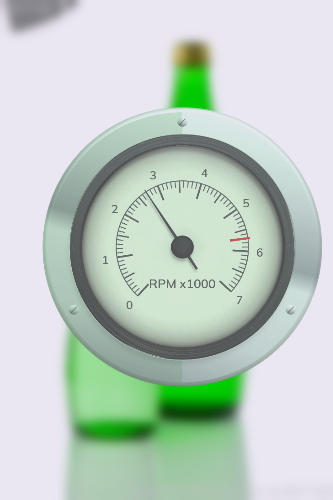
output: **2700** rpm
